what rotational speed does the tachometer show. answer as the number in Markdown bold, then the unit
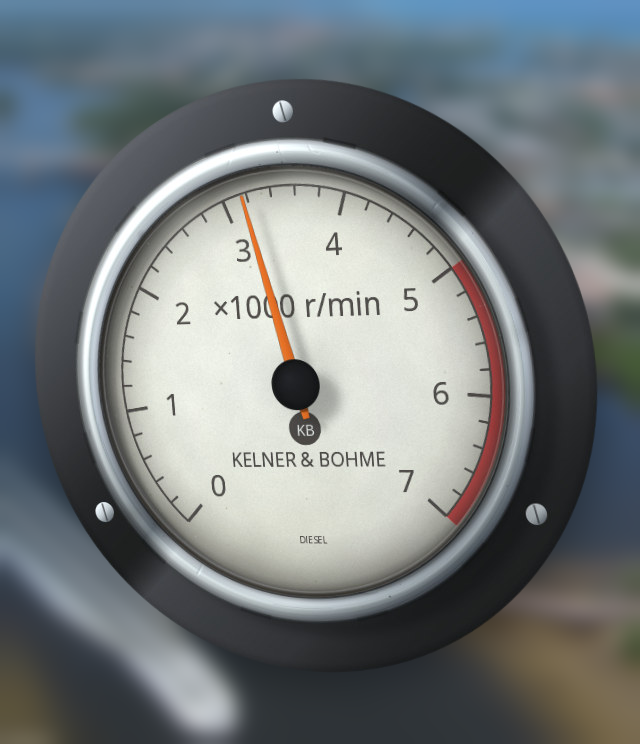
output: **3200** rpm
